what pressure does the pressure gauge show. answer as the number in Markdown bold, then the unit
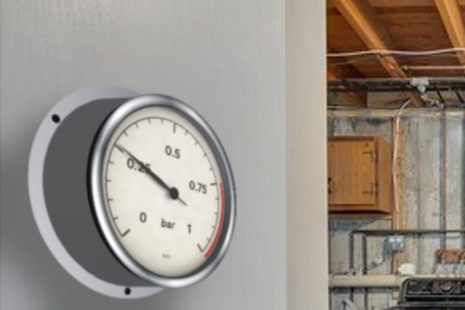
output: **0.25** bar
